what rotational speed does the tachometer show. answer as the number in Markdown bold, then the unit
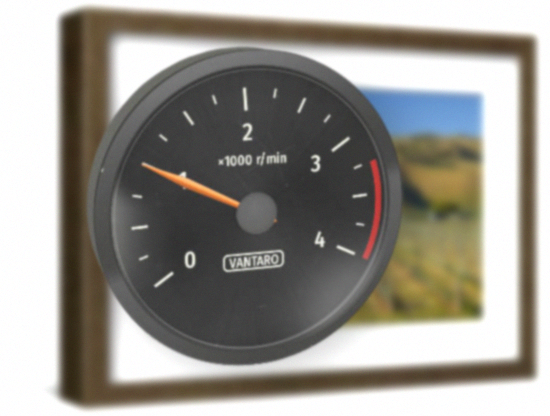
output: **1000** rpm
